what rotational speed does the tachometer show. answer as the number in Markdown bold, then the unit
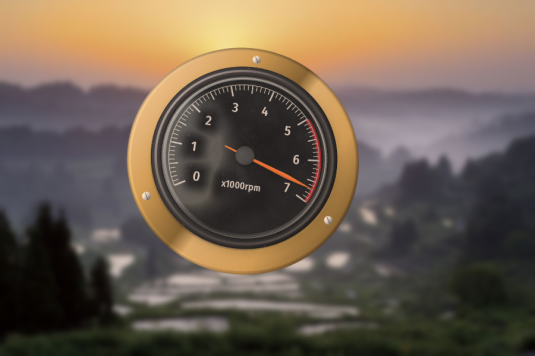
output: **6700** rpm
